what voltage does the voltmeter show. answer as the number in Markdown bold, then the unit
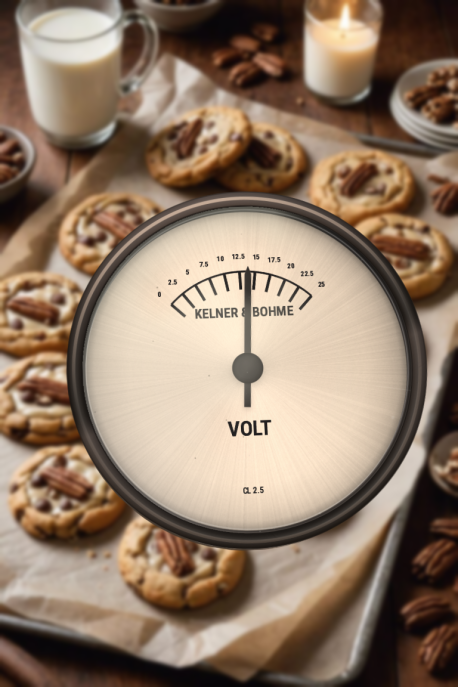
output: **13.75** V
